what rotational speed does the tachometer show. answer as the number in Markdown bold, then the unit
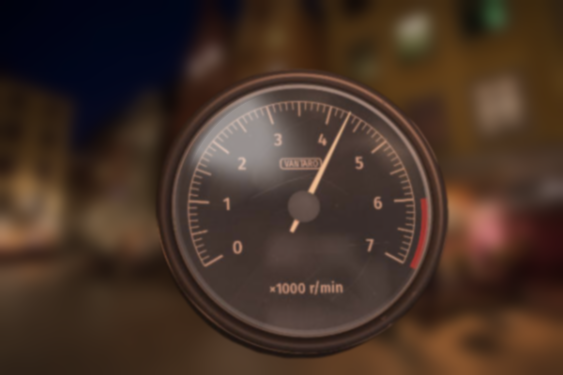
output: **4300** rpm
